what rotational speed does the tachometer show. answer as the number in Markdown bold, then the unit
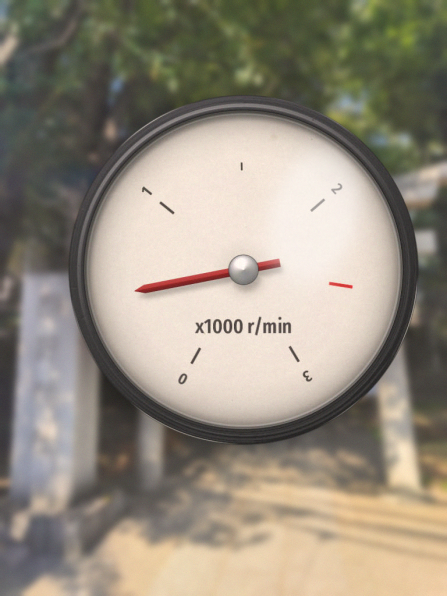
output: **500** rpm
